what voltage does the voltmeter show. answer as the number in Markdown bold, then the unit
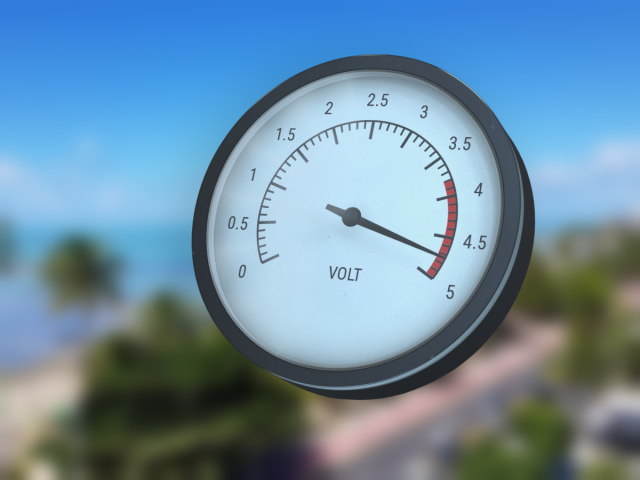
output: **4.75** V
